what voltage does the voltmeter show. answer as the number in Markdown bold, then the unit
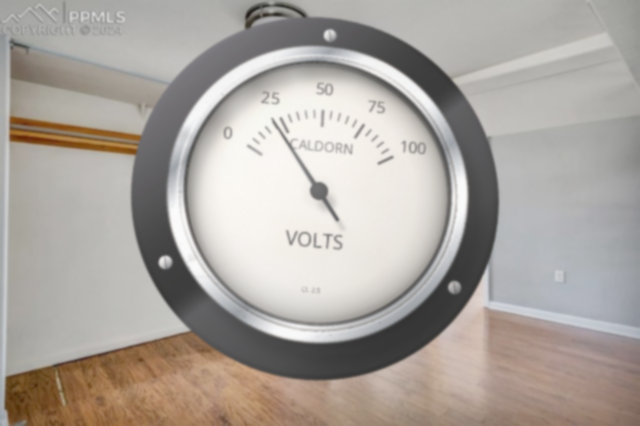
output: **20** V
